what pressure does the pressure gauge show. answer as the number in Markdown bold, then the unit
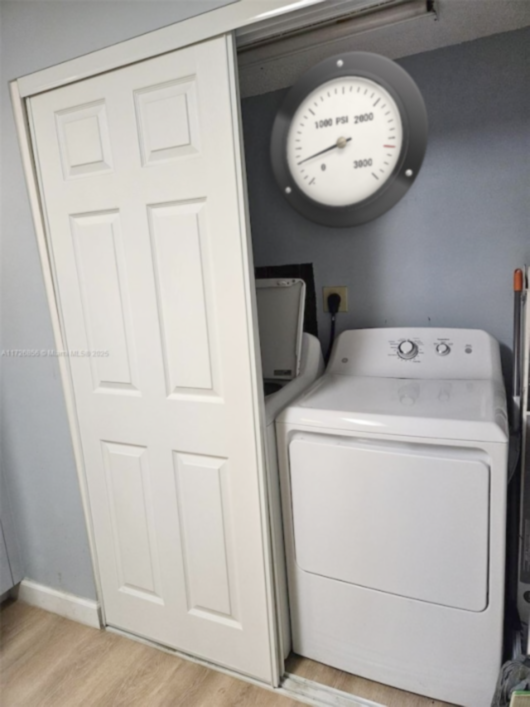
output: **300** psi
